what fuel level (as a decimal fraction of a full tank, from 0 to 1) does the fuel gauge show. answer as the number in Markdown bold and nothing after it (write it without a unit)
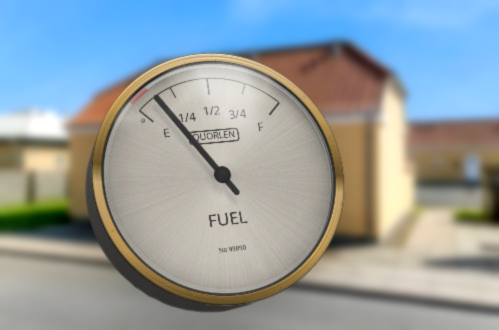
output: **0.125**
